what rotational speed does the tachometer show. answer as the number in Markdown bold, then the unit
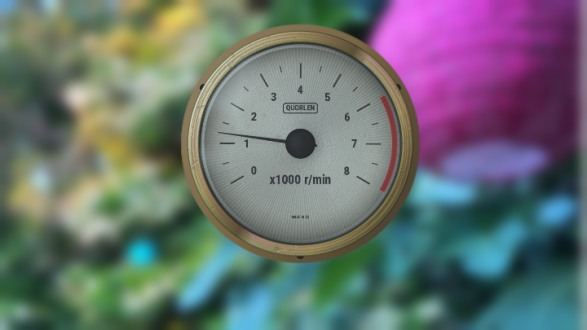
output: **1250** rpm
